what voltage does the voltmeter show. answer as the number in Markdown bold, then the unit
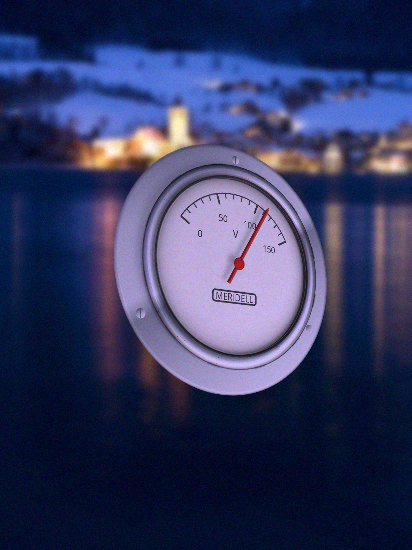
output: **110** V
